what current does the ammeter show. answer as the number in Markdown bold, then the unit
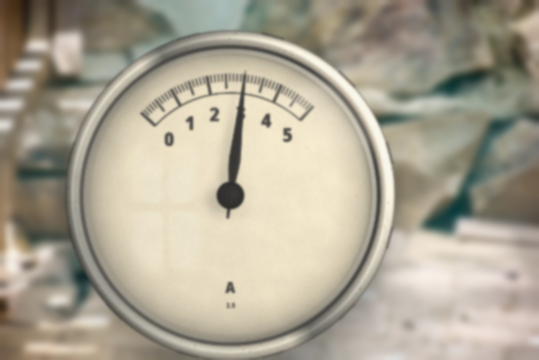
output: **3** A
